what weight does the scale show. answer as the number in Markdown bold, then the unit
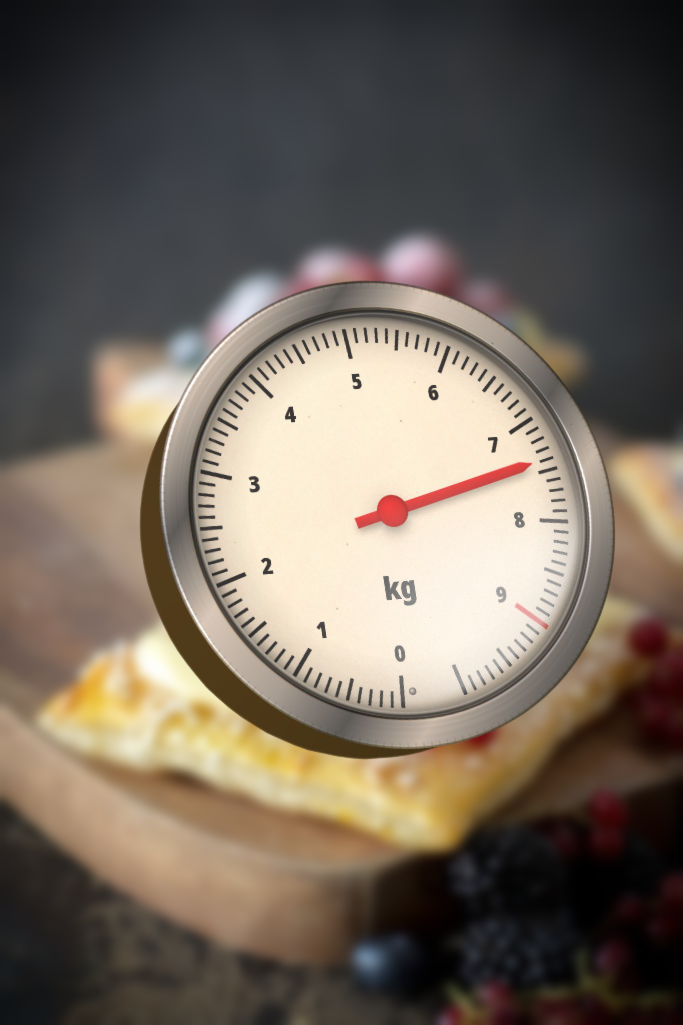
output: **7.4** kg
